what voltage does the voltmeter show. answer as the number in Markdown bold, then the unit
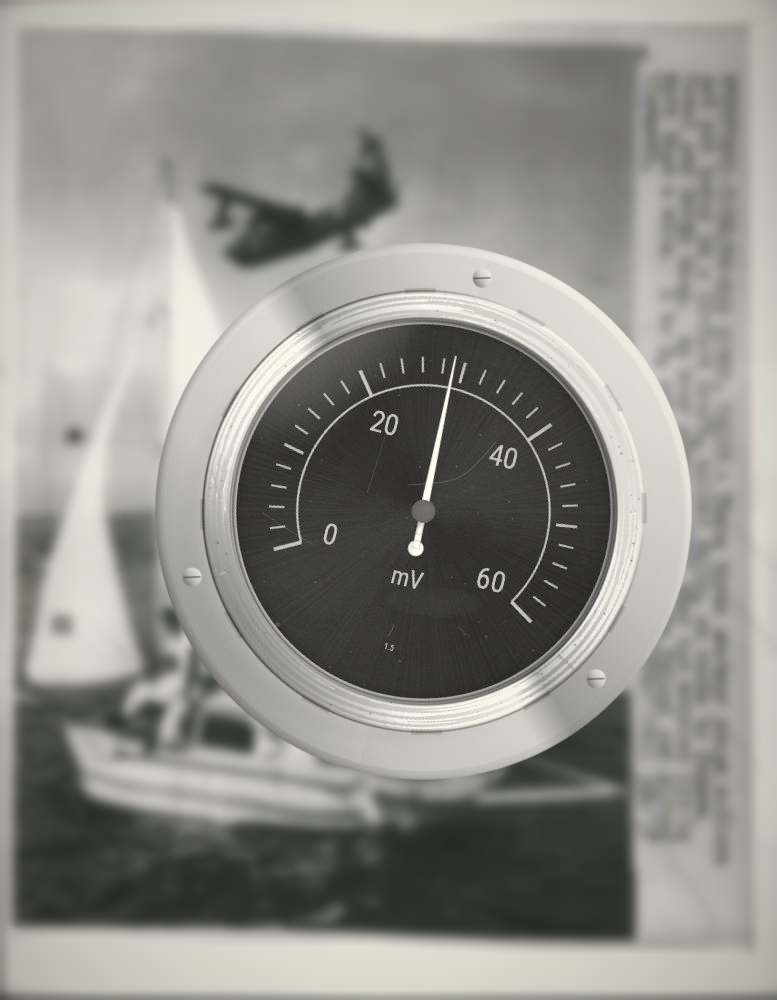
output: **29** mV
